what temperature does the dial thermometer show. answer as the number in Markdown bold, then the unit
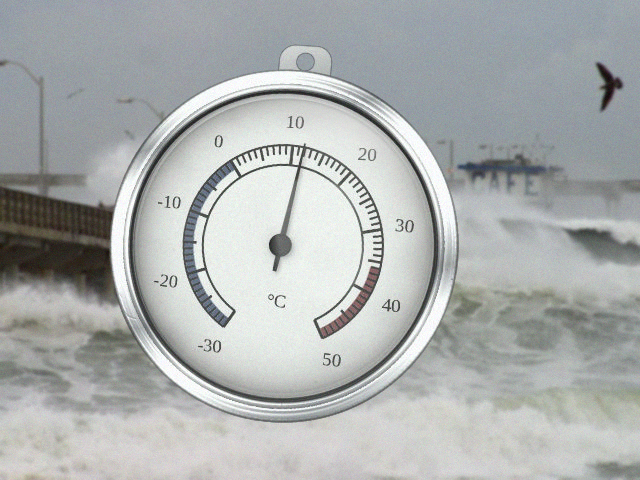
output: **12** °C
